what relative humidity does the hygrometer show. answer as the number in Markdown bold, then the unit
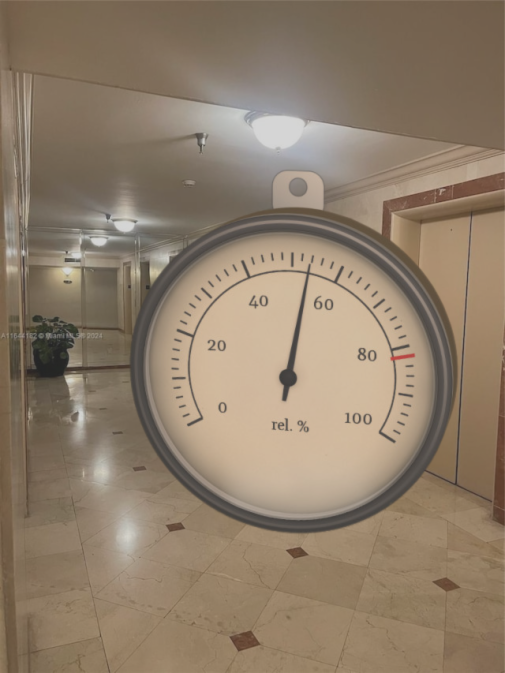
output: **54** %
